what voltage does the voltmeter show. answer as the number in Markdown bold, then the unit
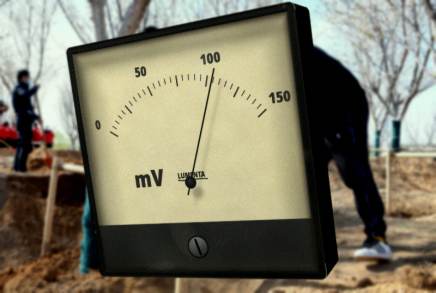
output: **105** mV
